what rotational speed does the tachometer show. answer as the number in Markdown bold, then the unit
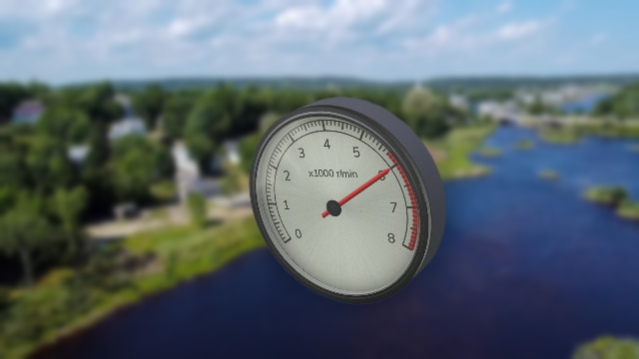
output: **6000** rpm
